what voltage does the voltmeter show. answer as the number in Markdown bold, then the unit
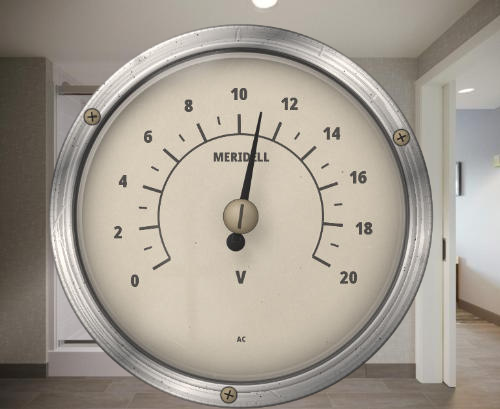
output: **11** V
